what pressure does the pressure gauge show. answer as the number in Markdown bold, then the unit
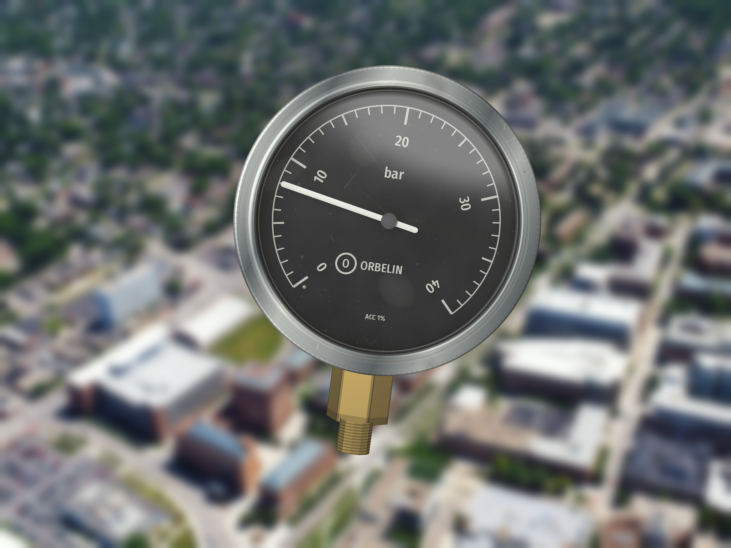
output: **8** bar
